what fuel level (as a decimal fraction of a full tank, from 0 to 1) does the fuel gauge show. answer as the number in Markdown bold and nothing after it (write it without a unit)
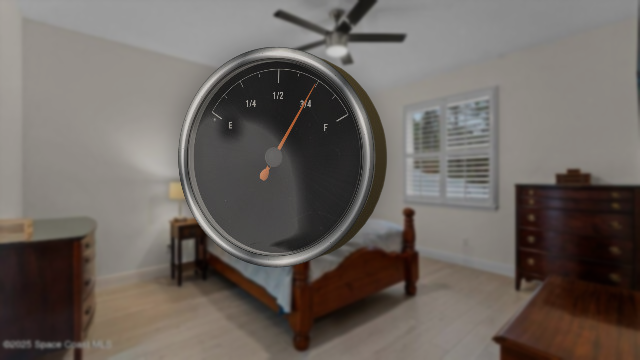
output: **0.75**
